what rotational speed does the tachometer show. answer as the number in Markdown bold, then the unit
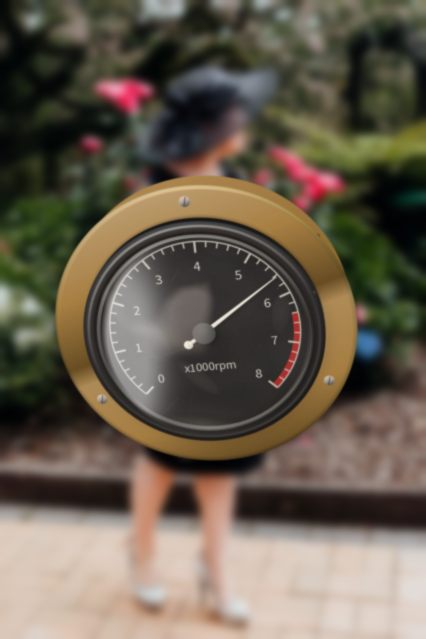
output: **5600** rpm
